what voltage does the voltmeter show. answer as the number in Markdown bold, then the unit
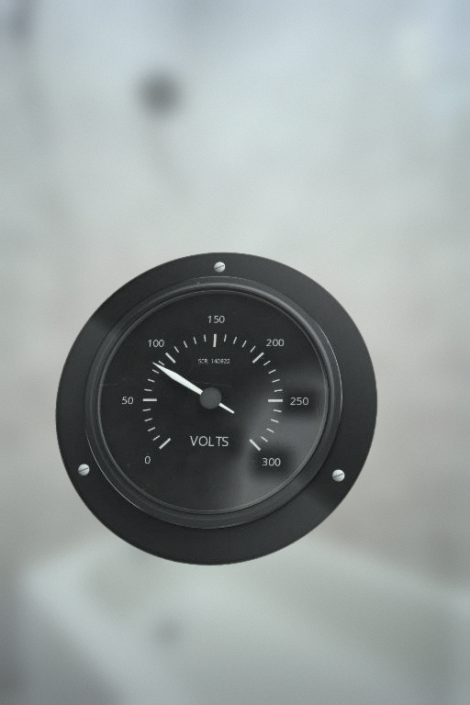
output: **85** V
